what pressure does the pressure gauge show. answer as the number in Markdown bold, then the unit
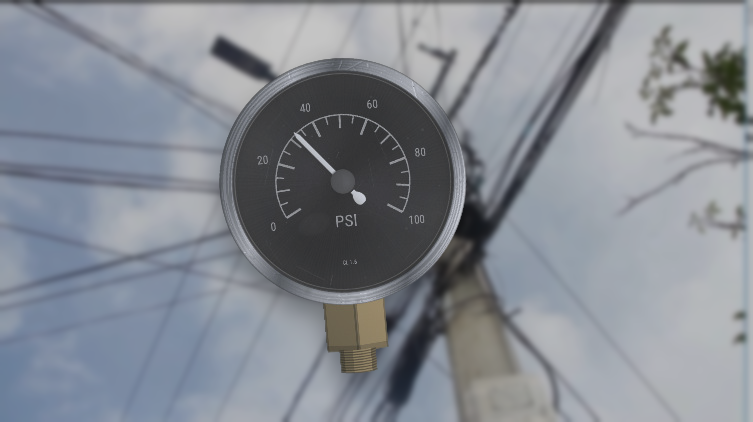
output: **32.5** psi
